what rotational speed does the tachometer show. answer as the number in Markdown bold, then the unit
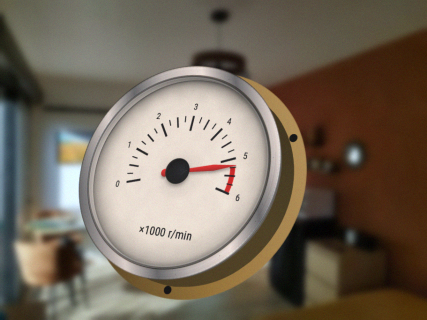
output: **5250** rpm
